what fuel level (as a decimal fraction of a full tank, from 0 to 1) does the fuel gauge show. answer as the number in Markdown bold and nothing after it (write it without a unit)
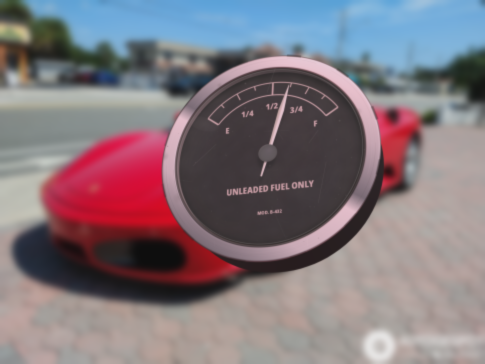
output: **0.625**
